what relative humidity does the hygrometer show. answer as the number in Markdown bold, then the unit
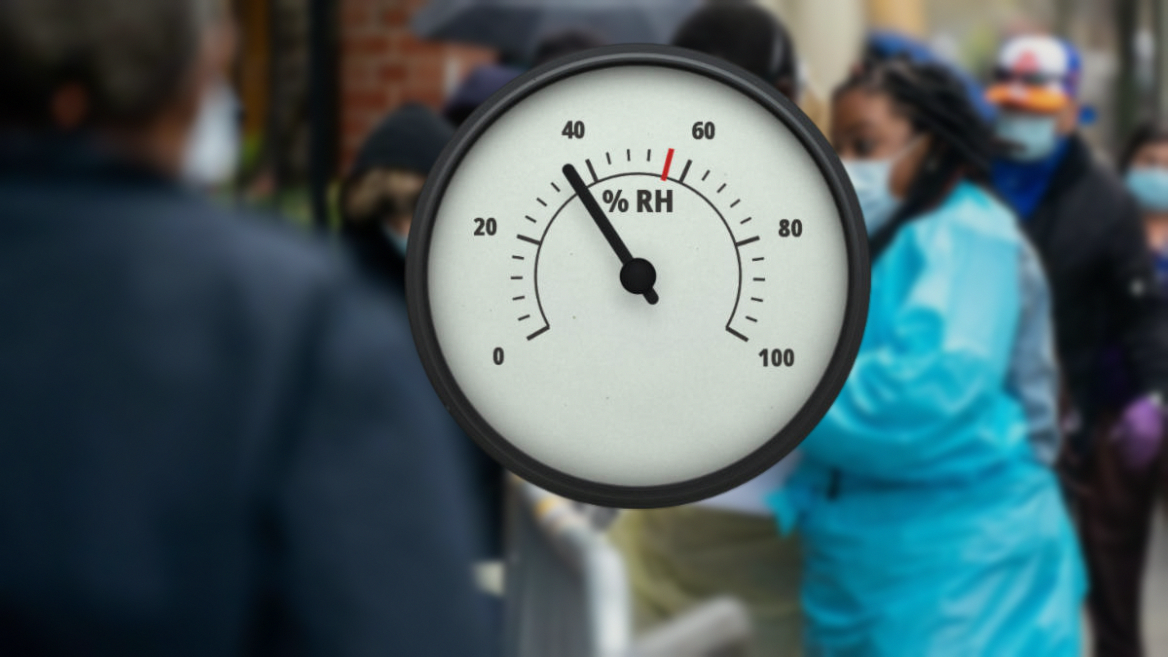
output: **36** %
